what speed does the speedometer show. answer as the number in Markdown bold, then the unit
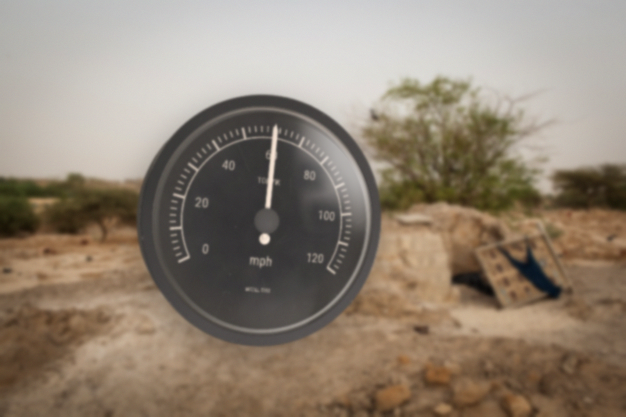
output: **60** mph
